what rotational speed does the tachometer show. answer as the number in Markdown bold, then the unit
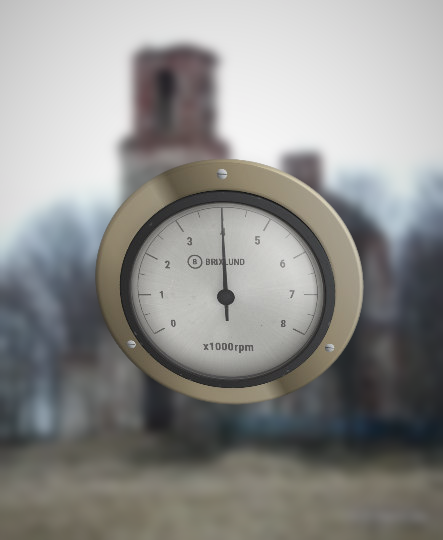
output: **4000** rpm
